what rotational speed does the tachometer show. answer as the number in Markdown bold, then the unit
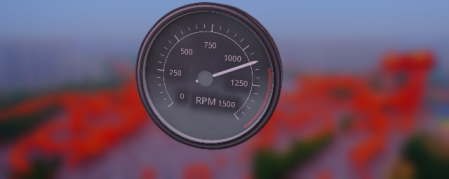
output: **1100** rpm
